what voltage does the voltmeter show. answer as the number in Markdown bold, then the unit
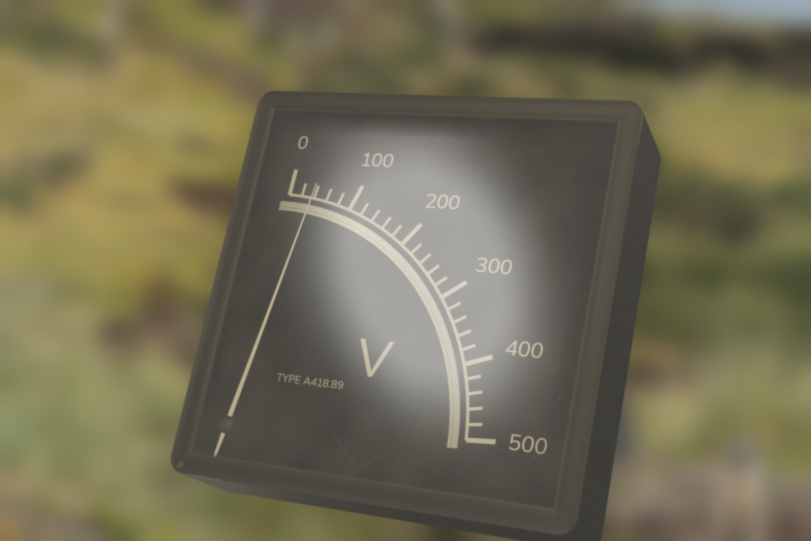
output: **40** V
